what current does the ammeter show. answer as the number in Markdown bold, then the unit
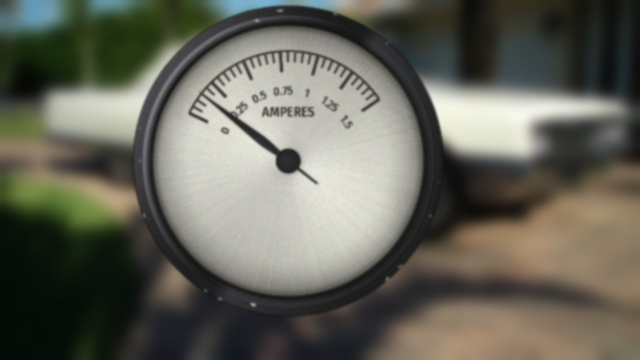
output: **0.15** A
